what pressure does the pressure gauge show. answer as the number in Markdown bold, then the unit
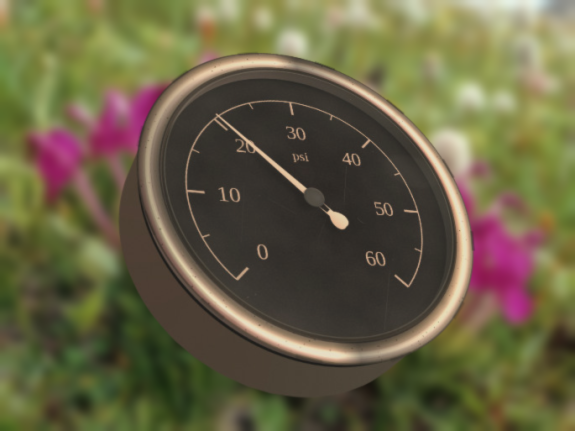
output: **20** psi
